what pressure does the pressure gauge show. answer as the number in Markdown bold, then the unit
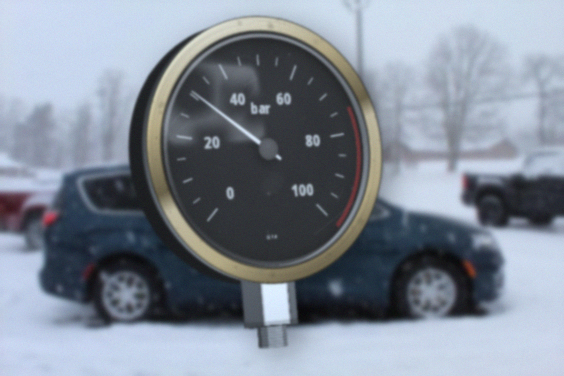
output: **30** bar
